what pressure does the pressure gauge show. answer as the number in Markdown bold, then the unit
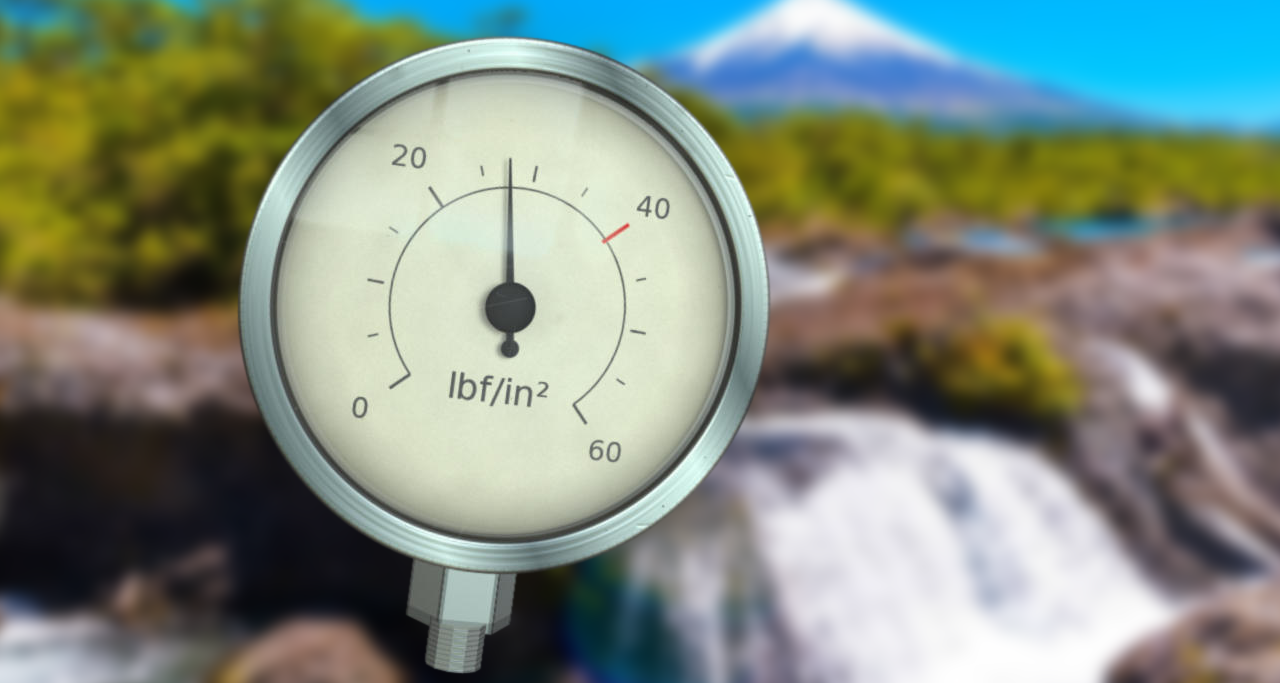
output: **27.5** psi
